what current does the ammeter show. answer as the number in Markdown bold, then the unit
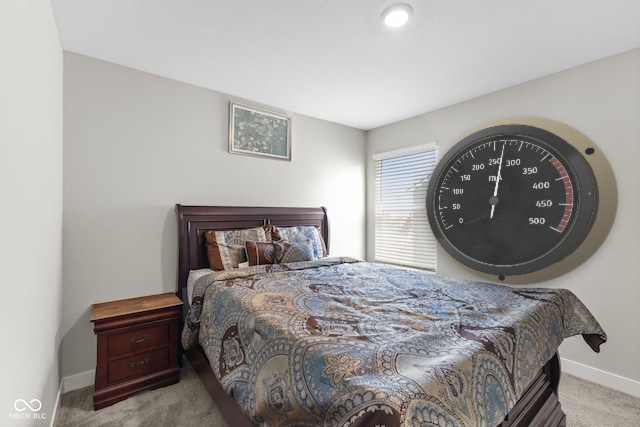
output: **270** mA
